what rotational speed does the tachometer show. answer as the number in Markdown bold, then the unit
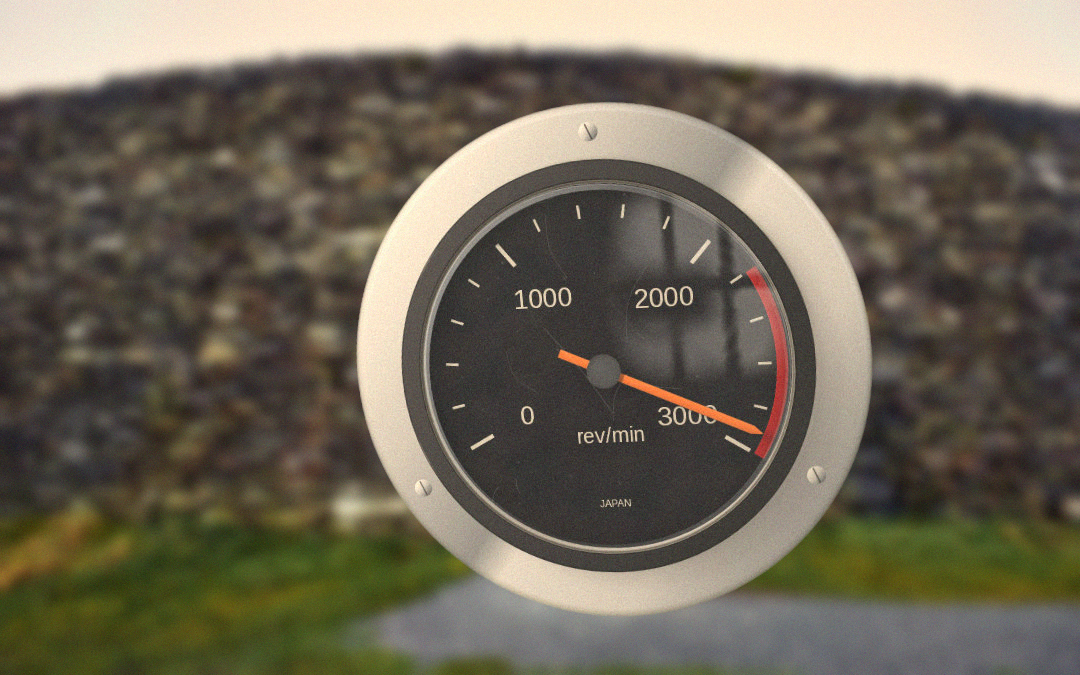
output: **2900** rpm
